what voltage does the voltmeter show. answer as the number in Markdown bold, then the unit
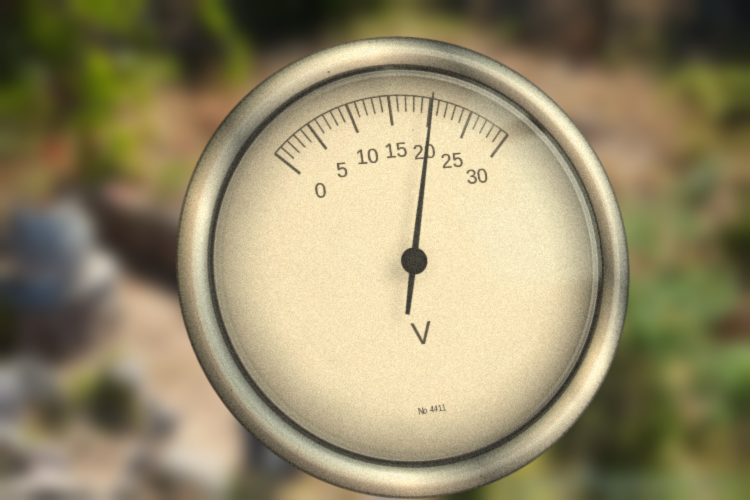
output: **20** V
